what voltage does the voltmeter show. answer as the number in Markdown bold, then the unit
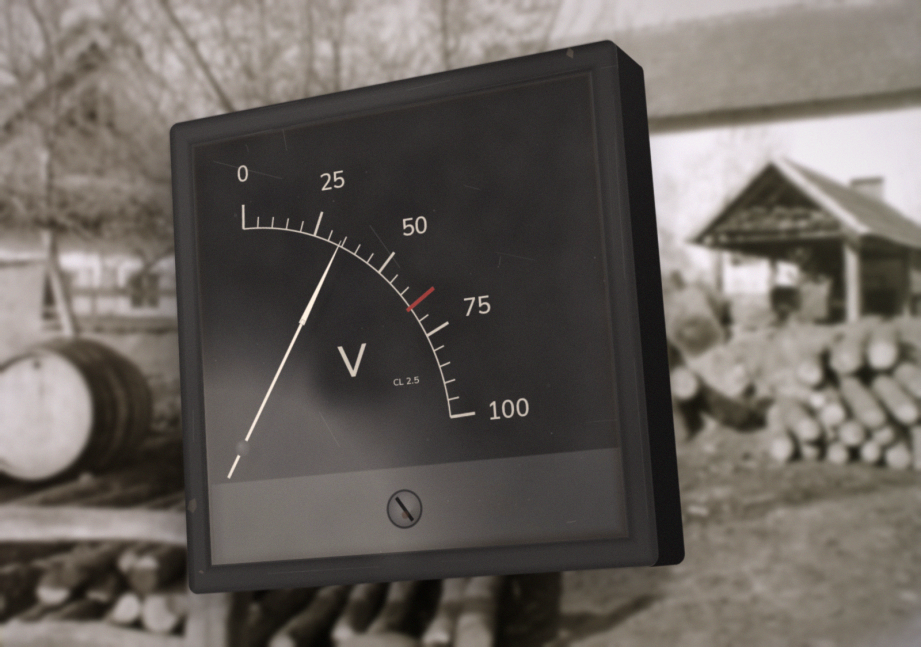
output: **35** V
